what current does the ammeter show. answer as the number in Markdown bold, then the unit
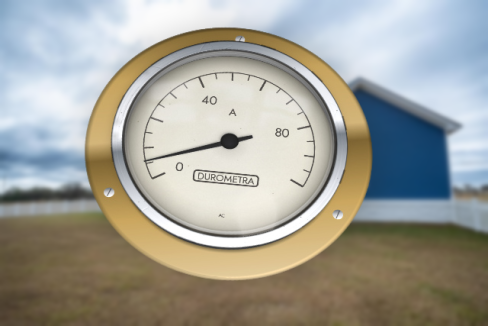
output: **5** A
